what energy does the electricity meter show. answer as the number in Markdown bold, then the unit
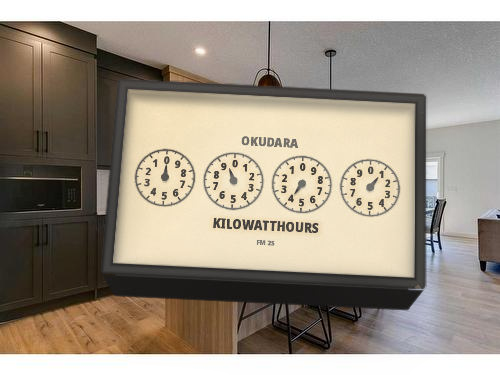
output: **9941** kWh
